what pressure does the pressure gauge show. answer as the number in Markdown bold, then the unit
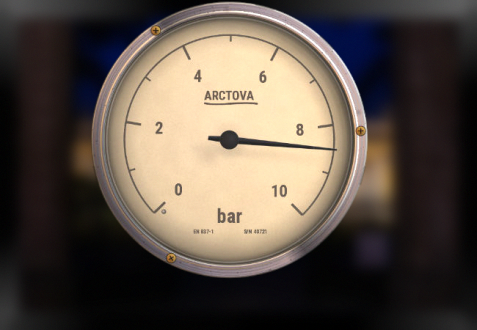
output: **8.5** bar
